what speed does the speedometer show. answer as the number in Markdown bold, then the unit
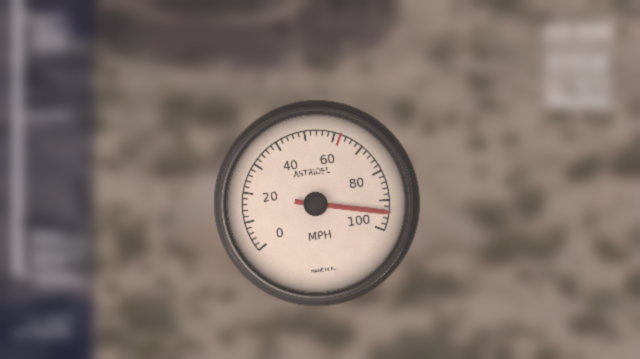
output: **94** mph
